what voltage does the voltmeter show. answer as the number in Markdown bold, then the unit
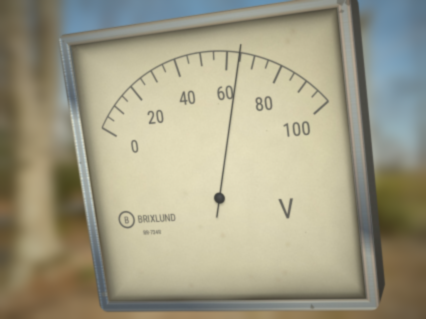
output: **65** V
